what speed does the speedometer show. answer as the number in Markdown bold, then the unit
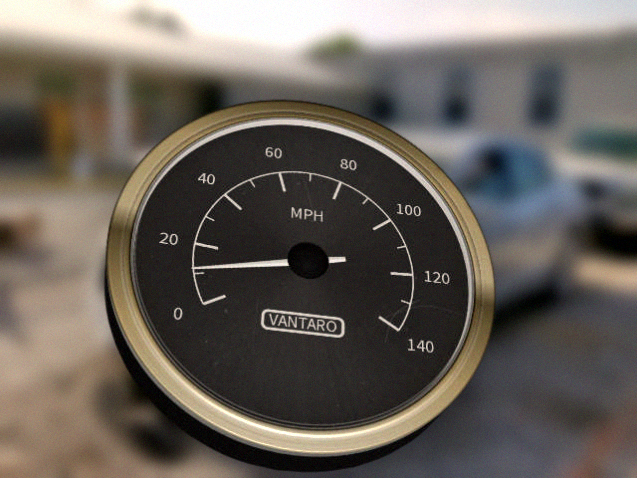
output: **10** mph
